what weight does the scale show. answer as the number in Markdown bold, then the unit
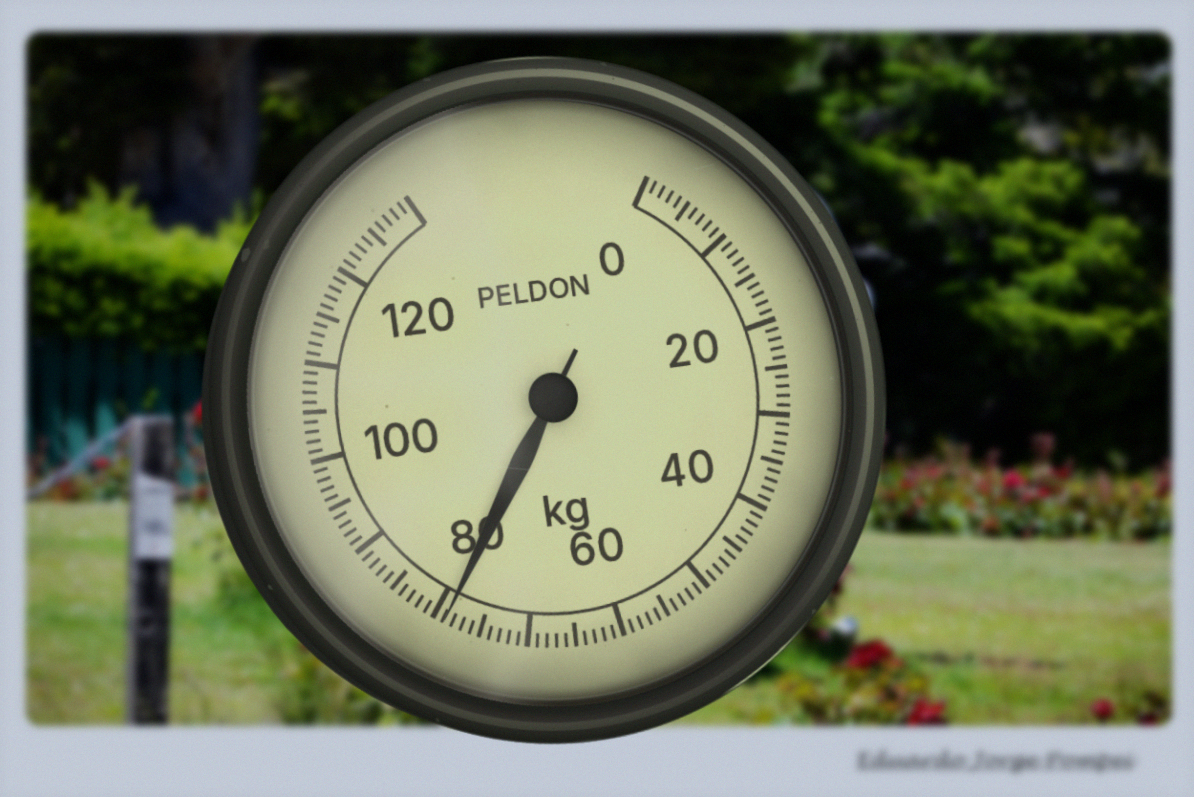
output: **79** kg
